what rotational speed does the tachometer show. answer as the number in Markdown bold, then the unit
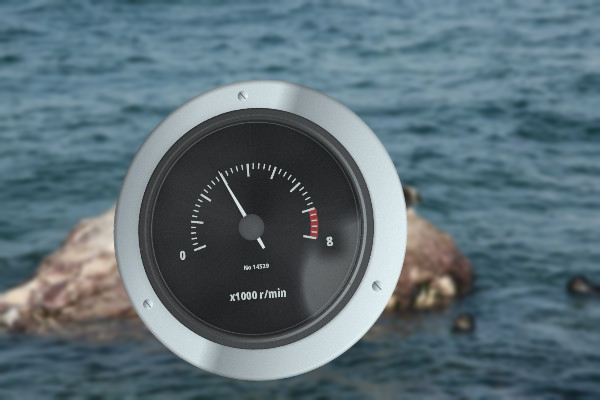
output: **3000** rpm
